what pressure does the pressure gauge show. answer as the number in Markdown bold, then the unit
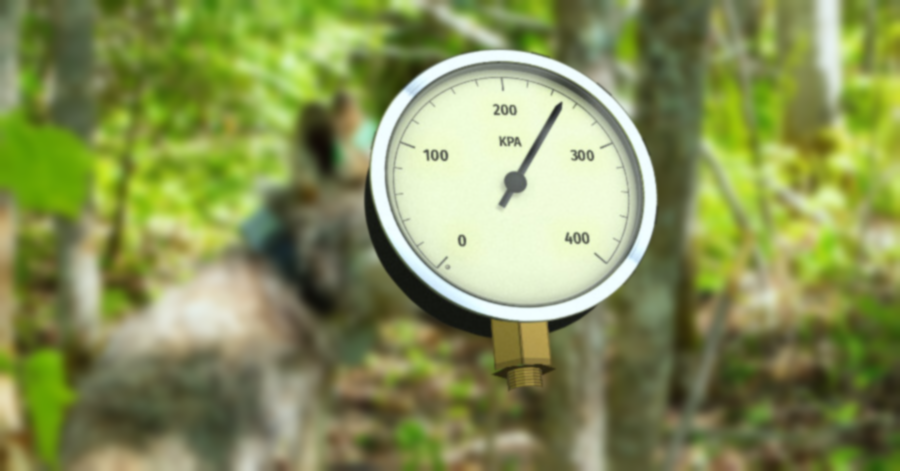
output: **250** kPa
